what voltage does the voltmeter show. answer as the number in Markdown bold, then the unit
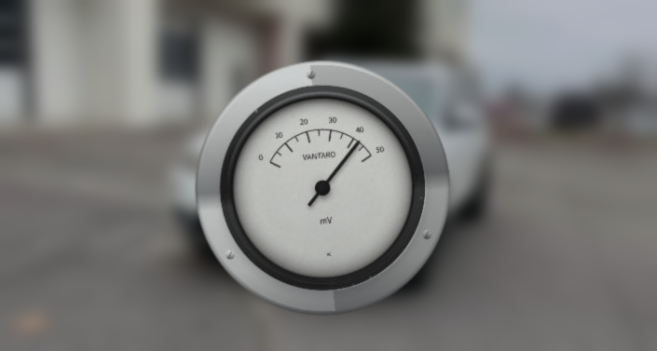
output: **42.5** mV
